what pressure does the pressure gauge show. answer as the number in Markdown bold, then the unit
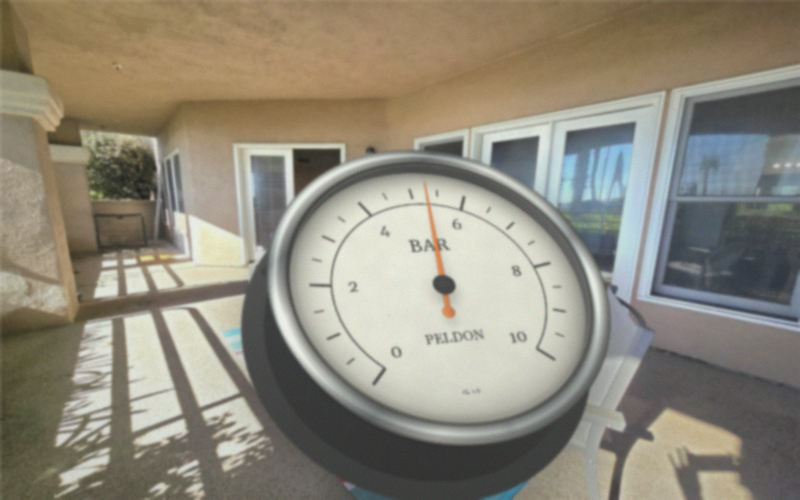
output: **5.25** bar
